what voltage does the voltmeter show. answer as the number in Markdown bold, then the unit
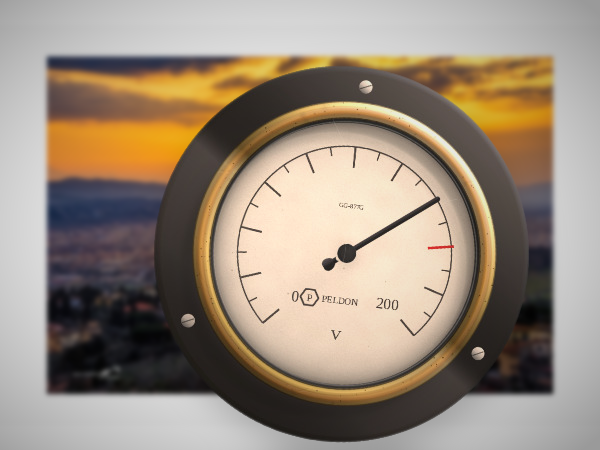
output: **140** V
